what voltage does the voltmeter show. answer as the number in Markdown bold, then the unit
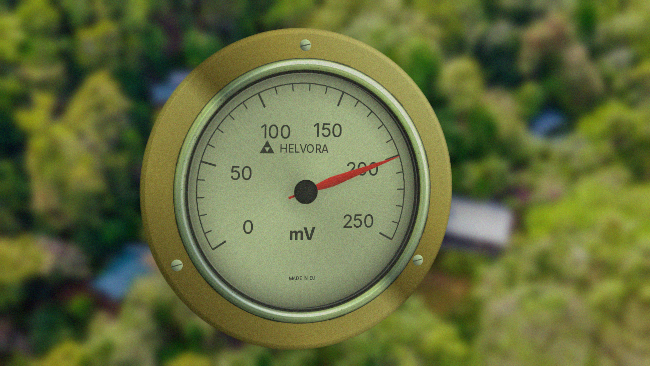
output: **200** mV
